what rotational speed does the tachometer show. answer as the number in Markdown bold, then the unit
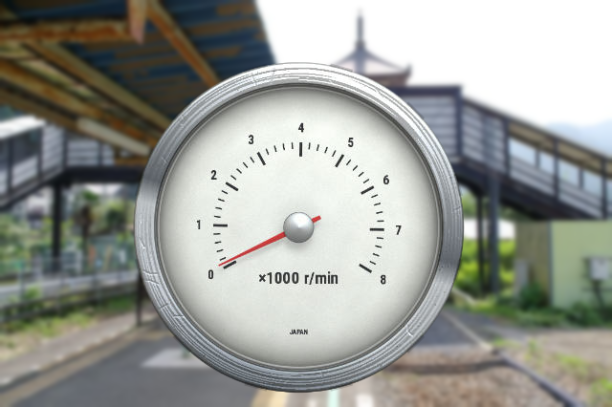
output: **100** rpm
